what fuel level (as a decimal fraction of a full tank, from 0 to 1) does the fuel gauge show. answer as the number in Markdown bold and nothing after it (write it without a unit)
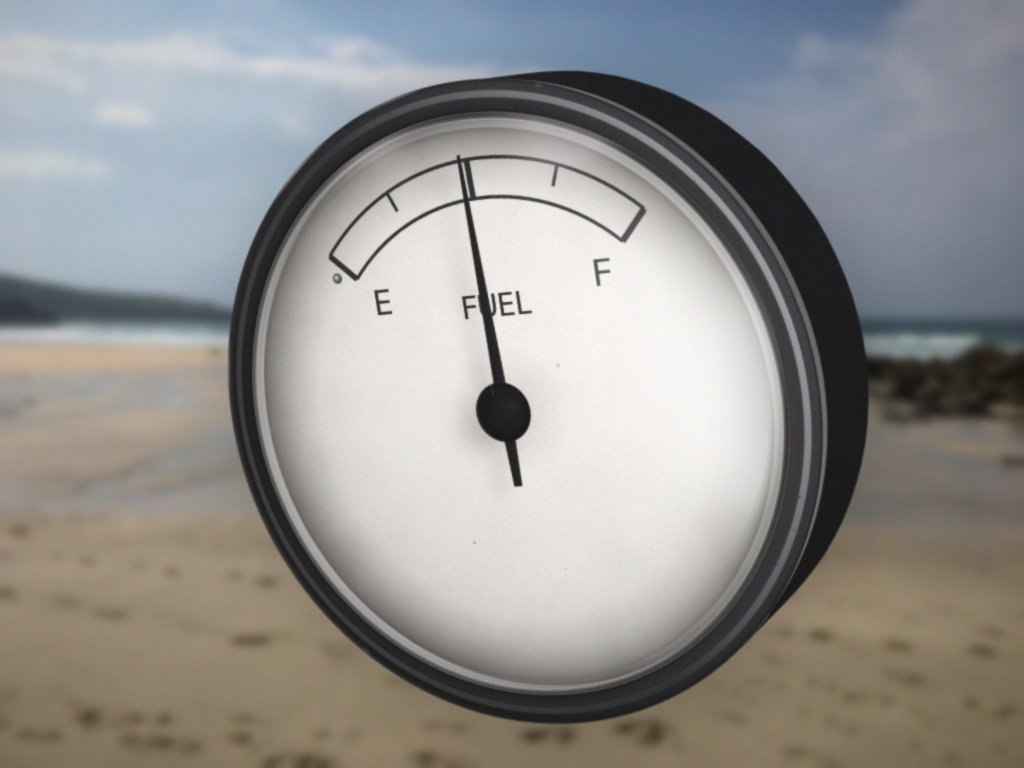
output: **0.5**
